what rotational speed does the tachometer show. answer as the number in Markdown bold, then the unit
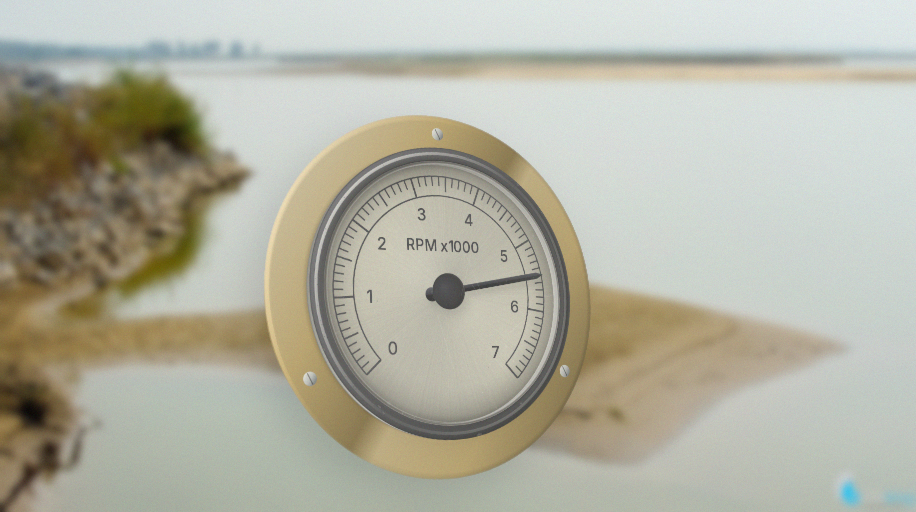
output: **5500** rpm
